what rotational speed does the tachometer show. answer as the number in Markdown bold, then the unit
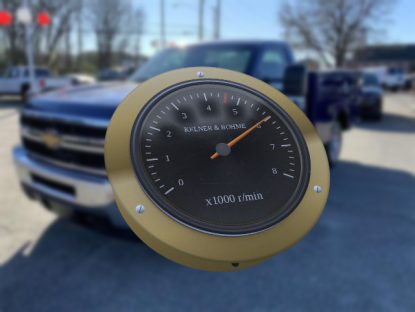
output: **6000** rpm
